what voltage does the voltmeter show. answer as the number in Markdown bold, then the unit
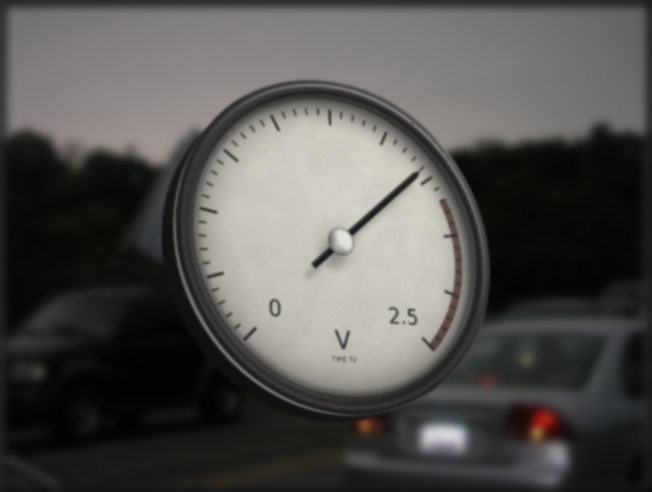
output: **1.7** V
